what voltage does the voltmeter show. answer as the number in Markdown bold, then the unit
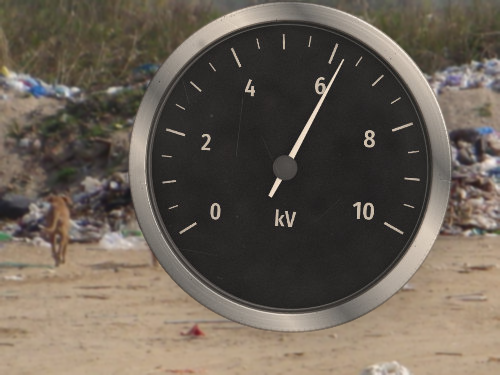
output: **6.25** kV
